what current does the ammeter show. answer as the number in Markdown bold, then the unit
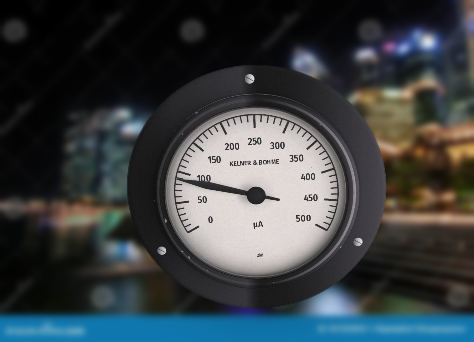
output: **90** µA
